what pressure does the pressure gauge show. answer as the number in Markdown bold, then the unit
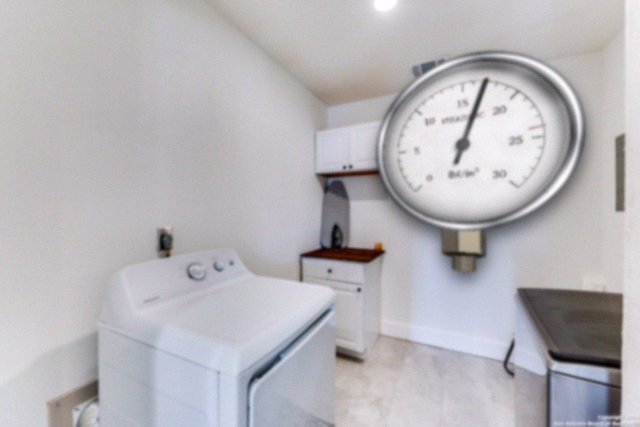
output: **17** psi
